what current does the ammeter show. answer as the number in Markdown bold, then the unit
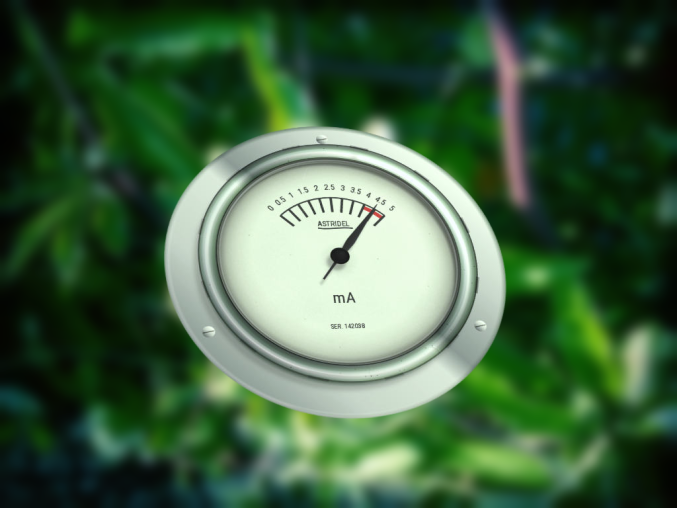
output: **4.5** mA
